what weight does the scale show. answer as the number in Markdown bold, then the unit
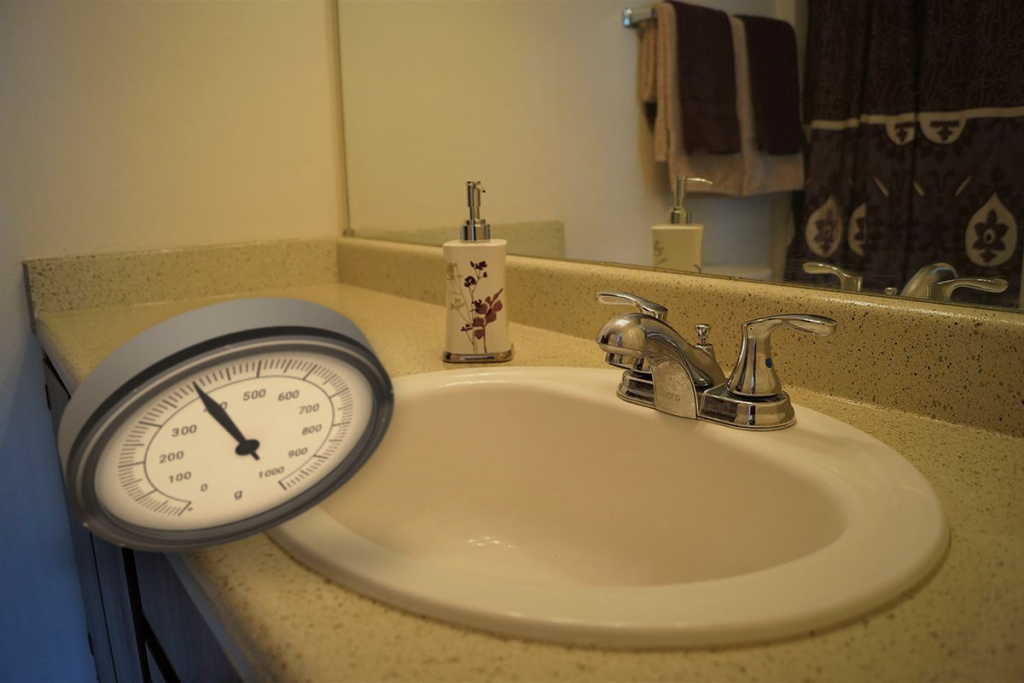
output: **400** g
